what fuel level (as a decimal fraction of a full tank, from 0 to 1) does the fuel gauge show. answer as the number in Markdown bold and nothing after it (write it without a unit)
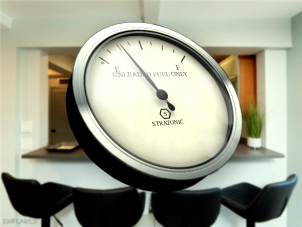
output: **0.25**
